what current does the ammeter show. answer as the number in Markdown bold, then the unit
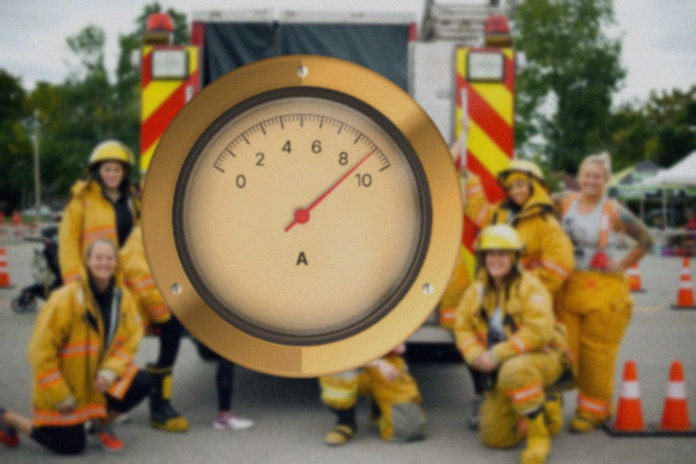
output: **9** A
